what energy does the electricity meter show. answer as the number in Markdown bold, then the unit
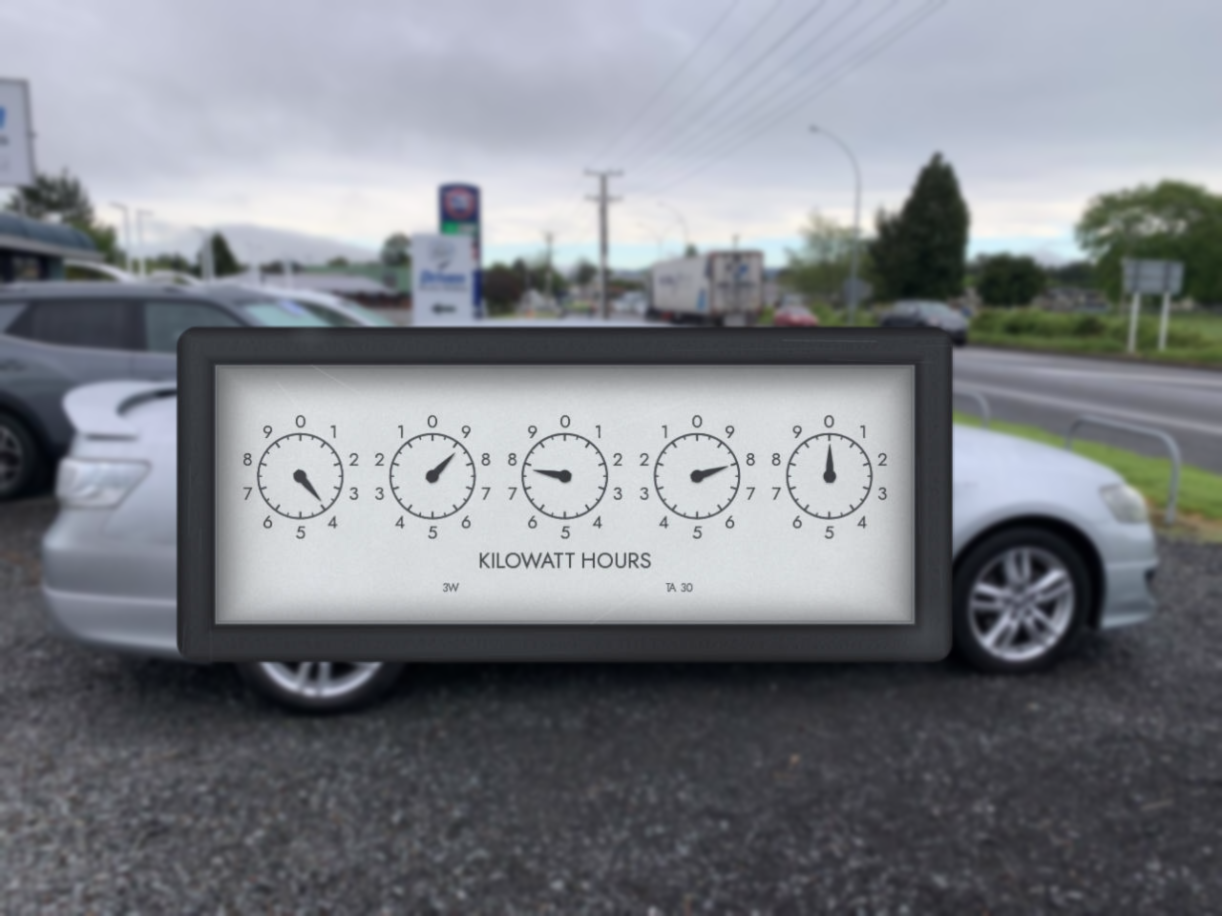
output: **38780** kWh
